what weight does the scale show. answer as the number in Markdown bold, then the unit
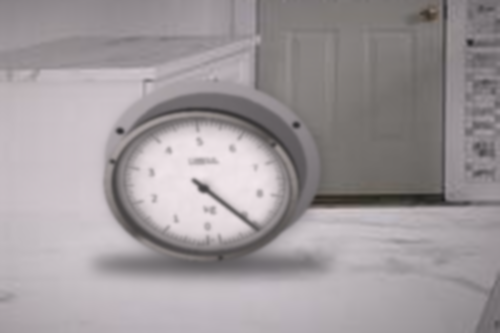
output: **9** kg
